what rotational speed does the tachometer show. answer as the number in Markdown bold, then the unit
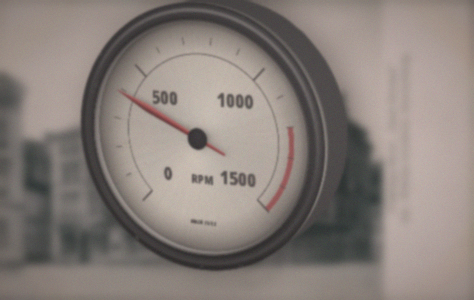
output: **400** rpm
